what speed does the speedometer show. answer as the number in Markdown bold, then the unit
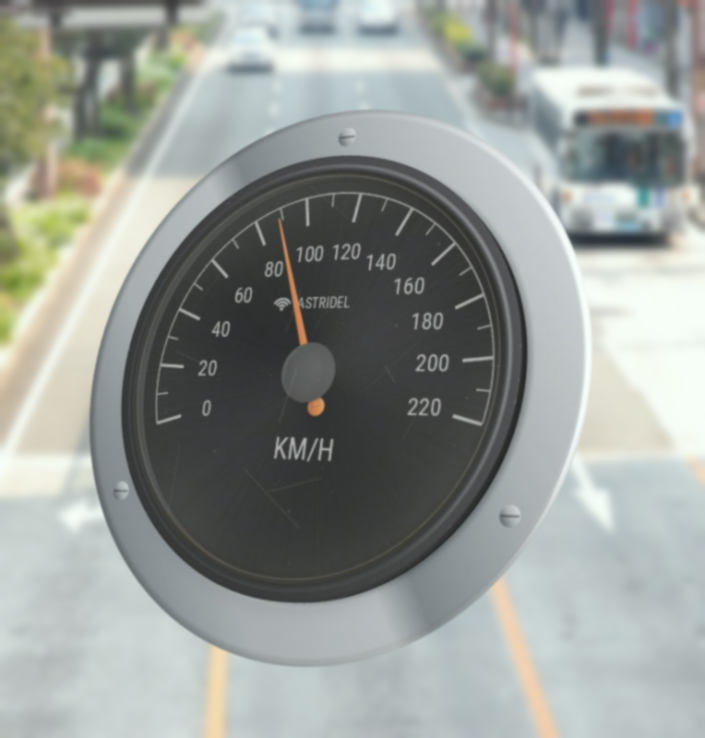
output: **90** km/h
